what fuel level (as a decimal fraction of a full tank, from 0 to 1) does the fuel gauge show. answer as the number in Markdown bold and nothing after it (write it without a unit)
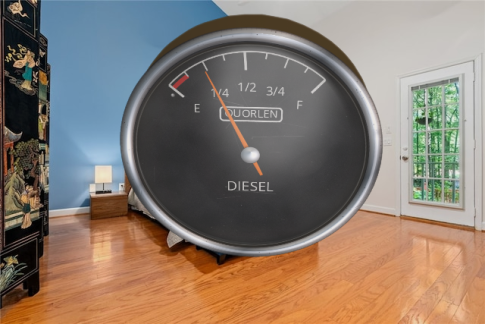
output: **0.25**
